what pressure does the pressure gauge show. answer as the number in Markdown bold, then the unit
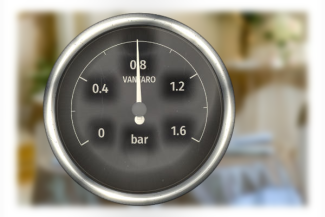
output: **0.8** bar
